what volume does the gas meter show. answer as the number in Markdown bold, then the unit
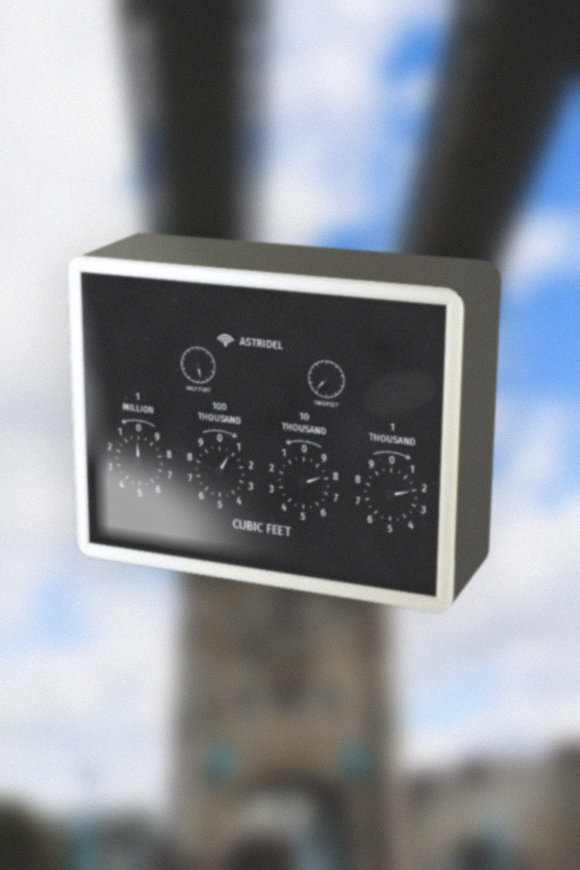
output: **8200** ft³
